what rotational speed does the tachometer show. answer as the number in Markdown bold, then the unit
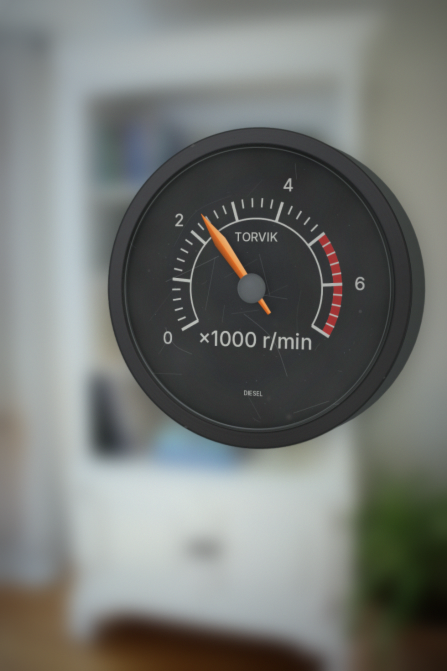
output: **2400** rpm
